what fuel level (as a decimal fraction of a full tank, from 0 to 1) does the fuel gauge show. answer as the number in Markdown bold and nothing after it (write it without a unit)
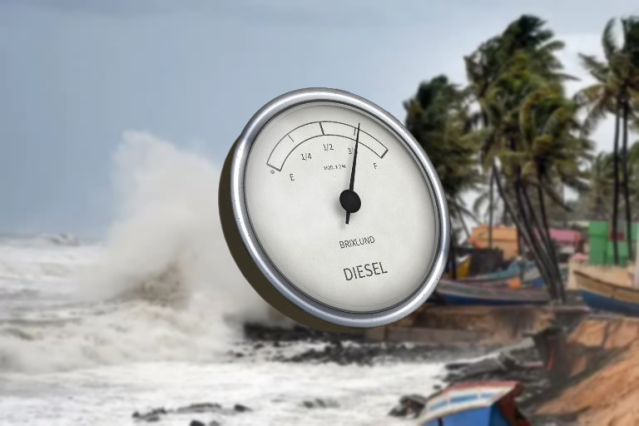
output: **0.75**
